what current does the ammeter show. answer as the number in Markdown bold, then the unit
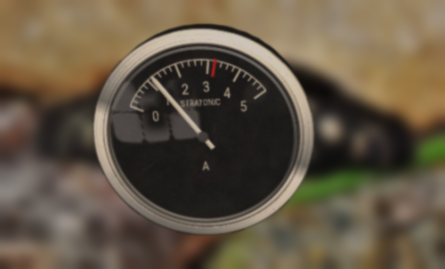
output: **1.2** A
